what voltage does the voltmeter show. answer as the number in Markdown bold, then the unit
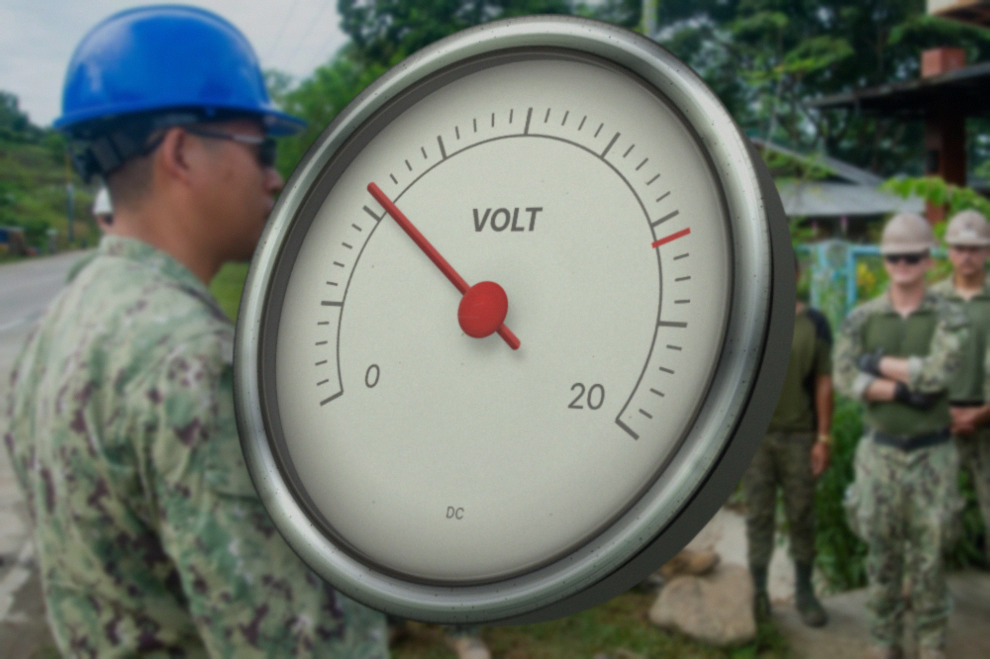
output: **5.5** V
